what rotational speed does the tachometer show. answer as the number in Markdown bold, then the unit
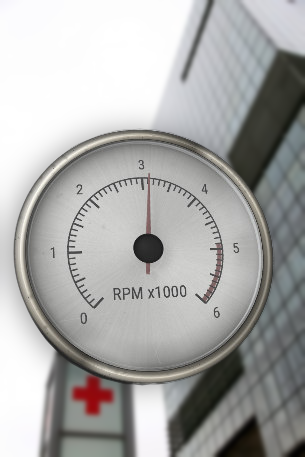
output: **3100** rpm
